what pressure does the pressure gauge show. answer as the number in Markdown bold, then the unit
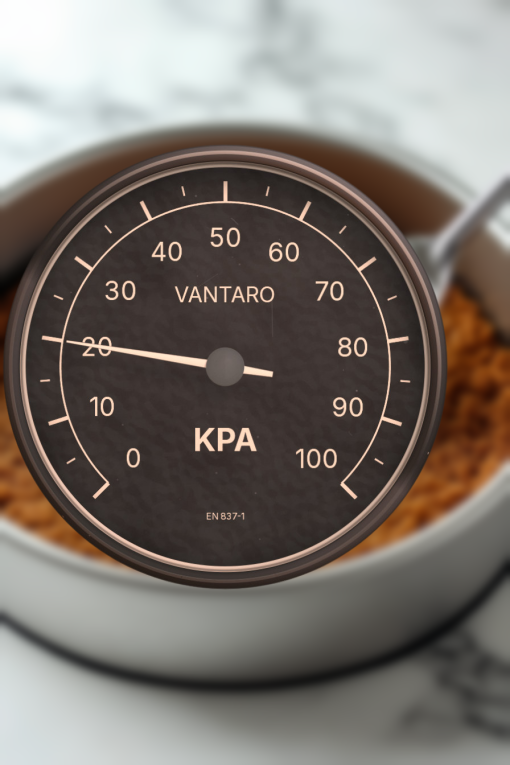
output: **20** kPa
